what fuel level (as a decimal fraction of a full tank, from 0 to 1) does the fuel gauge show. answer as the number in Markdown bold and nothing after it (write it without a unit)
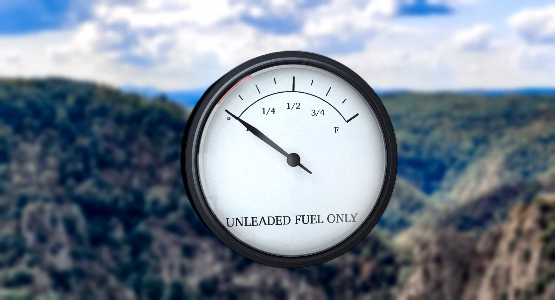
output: **0**
